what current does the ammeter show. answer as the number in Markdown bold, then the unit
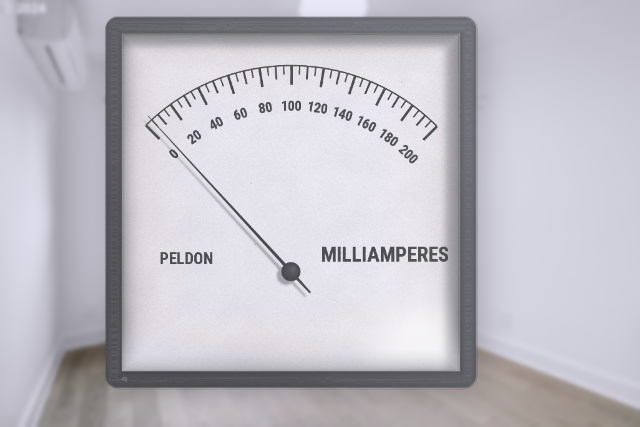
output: **5** mA
